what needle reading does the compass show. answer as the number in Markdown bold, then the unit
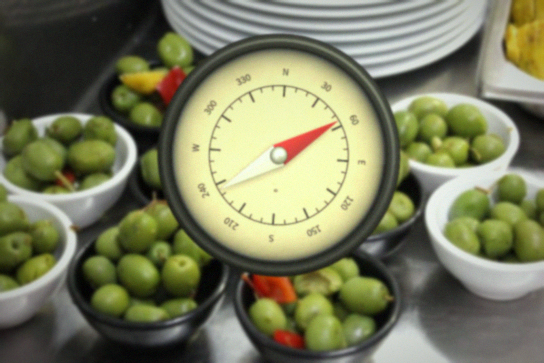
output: **55** °
